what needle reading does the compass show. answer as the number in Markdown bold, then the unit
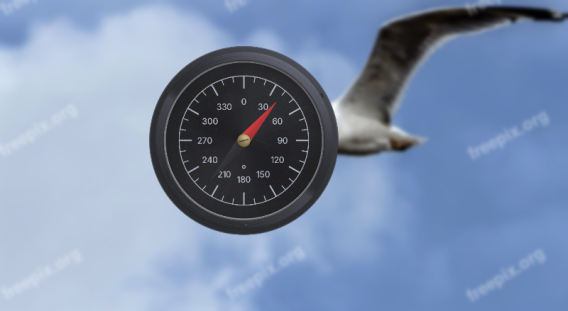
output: **40** °
